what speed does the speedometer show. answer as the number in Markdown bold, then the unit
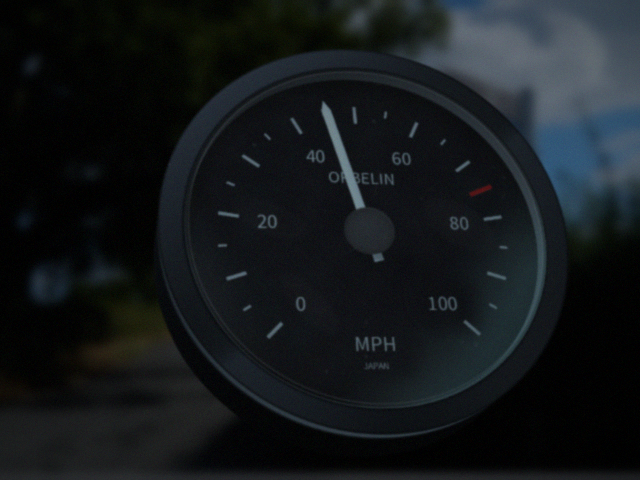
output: **45** mph
